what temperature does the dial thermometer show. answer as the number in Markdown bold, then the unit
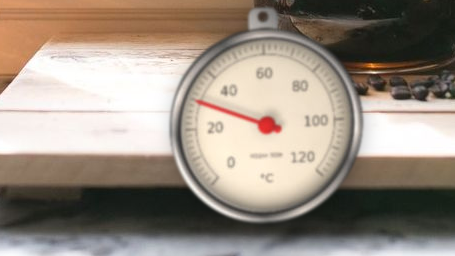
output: **30** °C
